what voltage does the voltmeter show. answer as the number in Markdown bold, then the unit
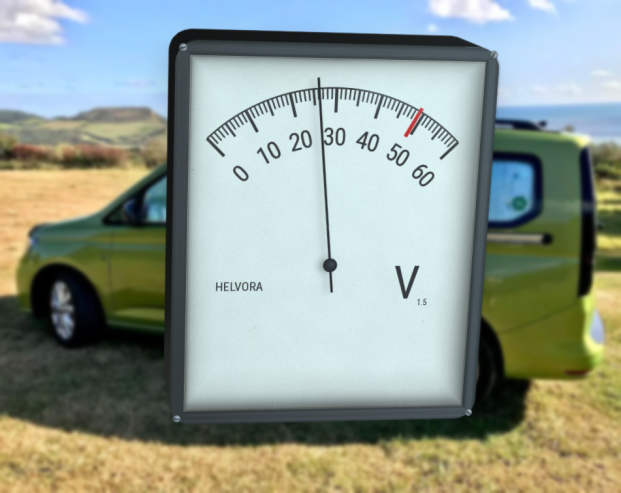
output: **26** V
